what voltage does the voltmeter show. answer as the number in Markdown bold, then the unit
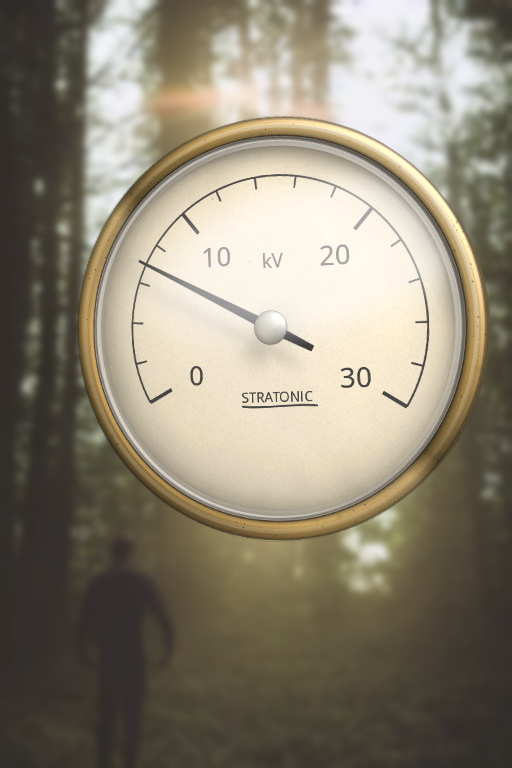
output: **7** kV
